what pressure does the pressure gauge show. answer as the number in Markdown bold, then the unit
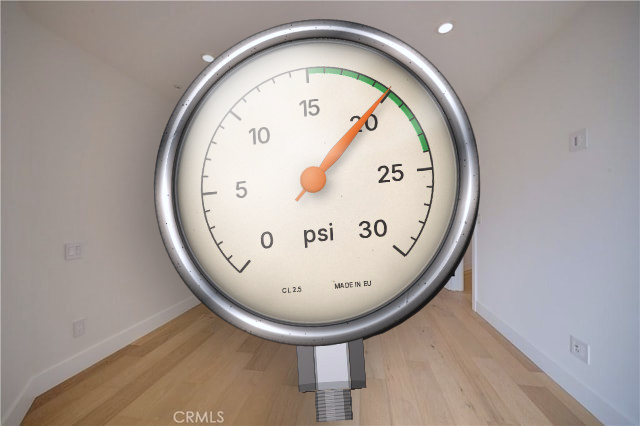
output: **20** psi
